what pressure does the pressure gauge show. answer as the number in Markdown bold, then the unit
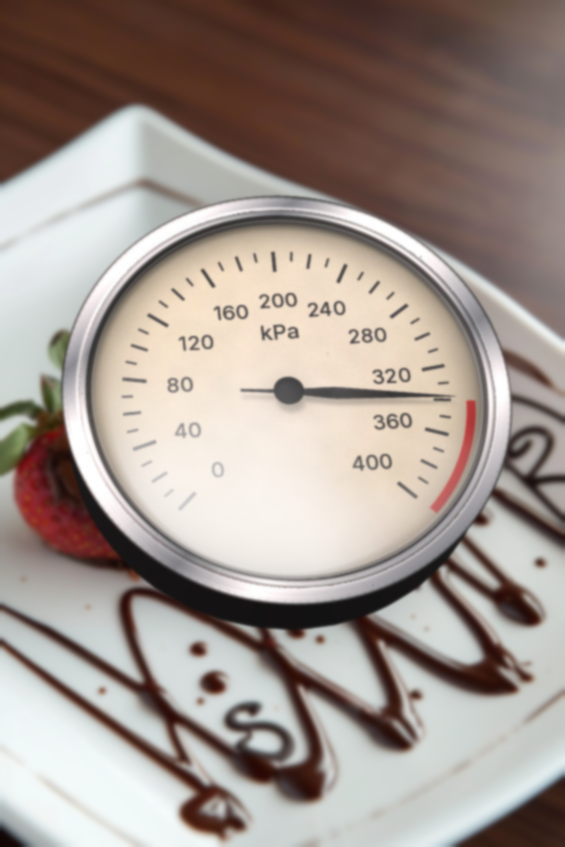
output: **340** kPa
